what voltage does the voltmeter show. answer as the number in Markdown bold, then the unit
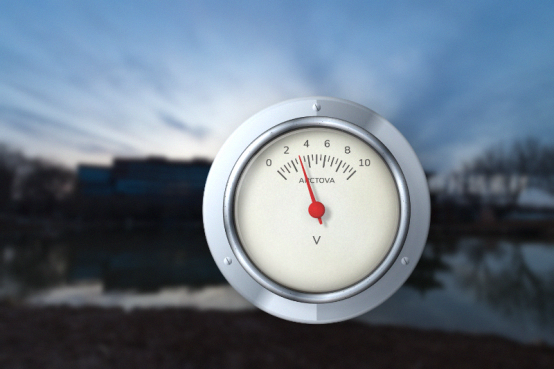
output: **3** V
